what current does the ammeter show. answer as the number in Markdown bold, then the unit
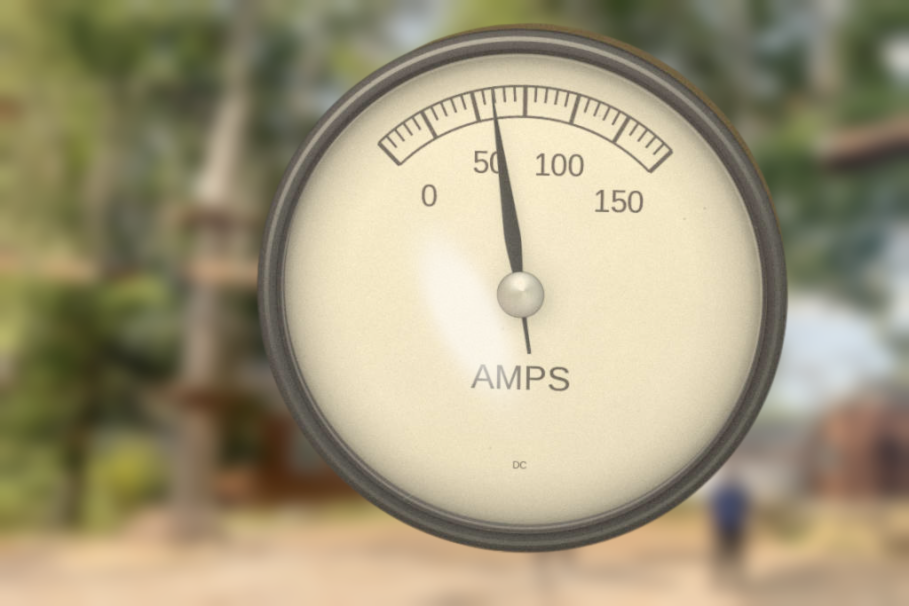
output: **60** A
